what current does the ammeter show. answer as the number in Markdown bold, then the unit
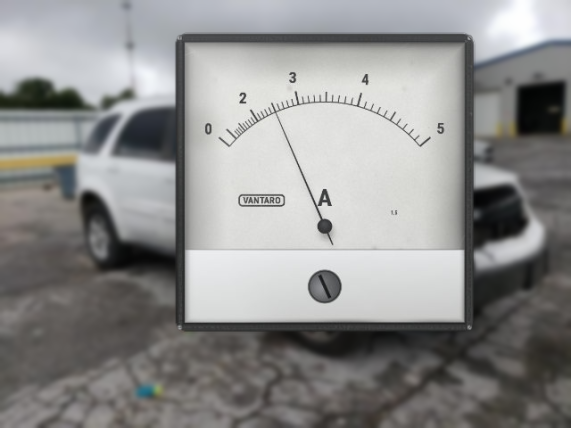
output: **2.5** A
